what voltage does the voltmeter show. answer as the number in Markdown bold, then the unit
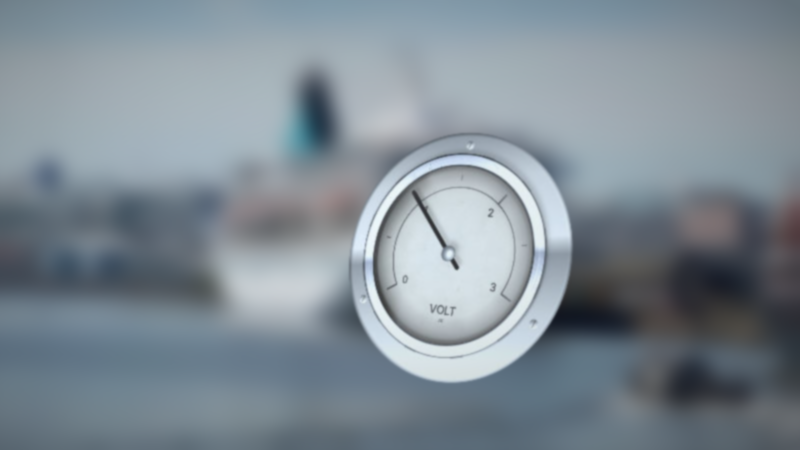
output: **1** V
